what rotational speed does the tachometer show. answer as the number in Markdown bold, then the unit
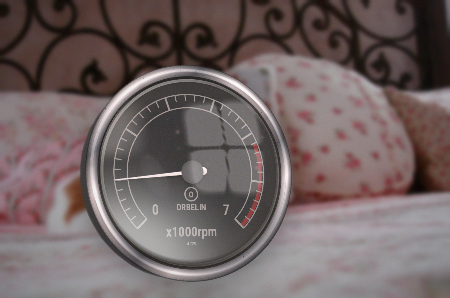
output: **1000** rpm
